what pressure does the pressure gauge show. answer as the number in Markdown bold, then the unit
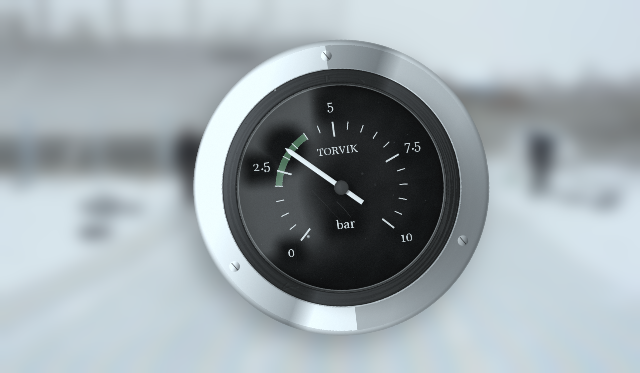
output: **3.25** bar
